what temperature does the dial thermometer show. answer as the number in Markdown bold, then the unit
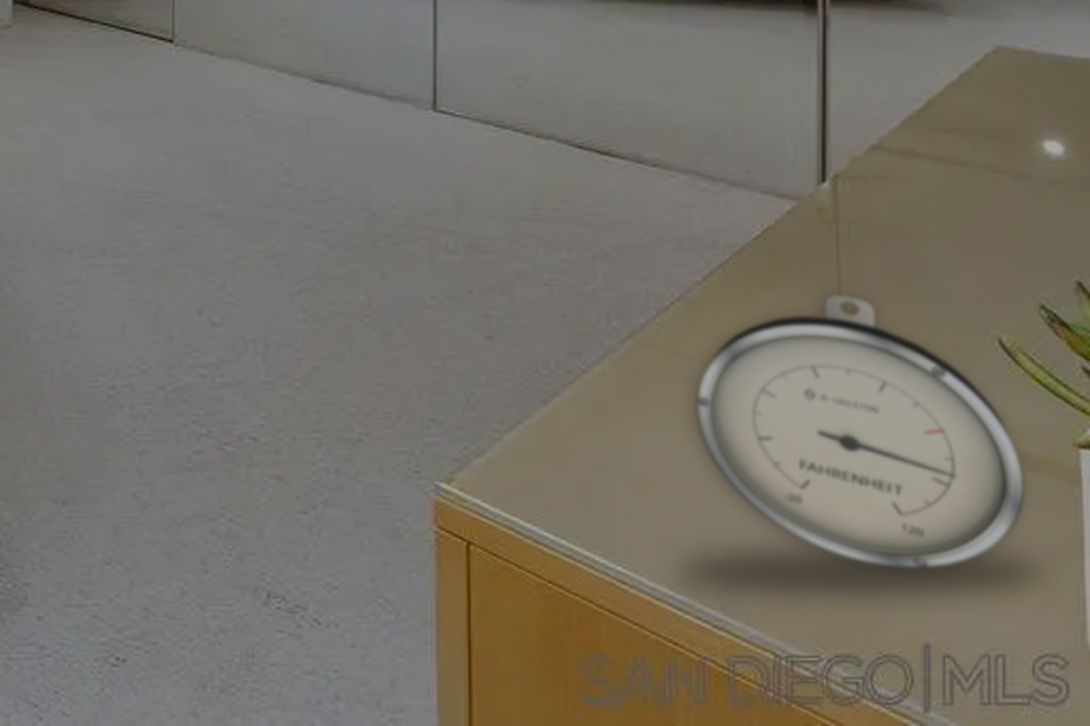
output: **95** °F
